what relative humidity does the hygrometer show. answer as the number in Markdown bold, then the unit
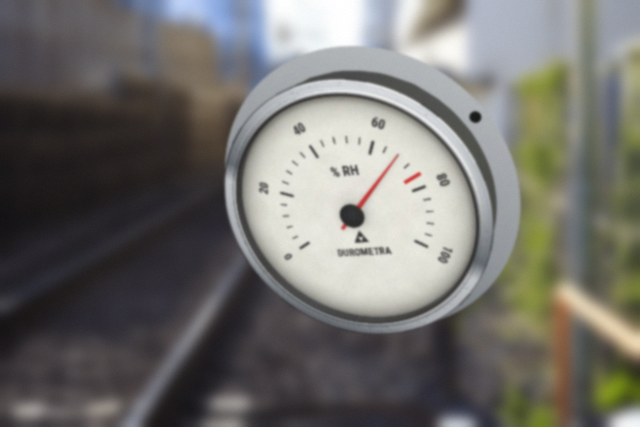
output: **68** %
